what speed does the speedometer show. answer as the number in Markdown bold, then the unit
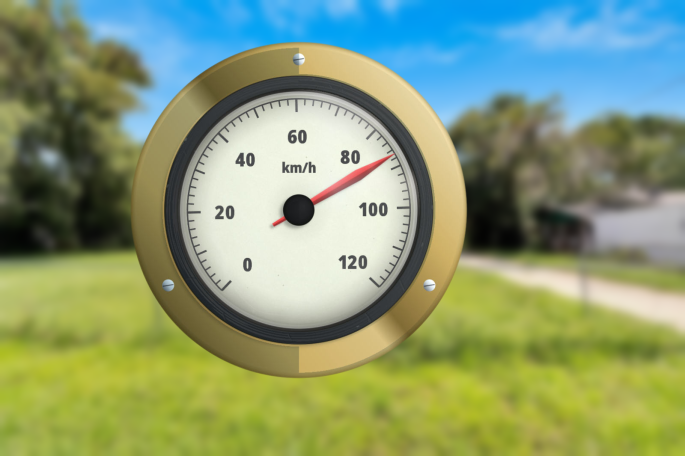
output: **87** km/h
